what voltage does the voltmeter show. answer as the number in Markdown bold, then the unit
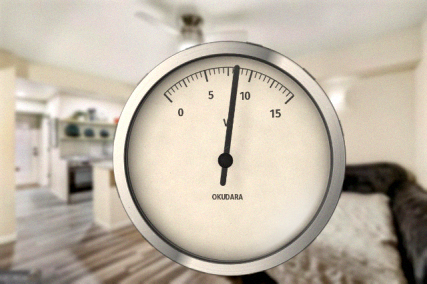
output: **8.5** V
